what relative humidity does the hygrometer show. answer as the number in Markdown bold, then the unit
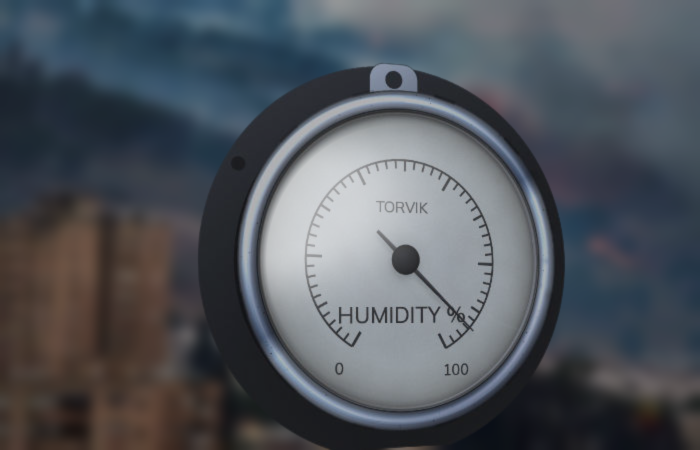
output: **94** %
